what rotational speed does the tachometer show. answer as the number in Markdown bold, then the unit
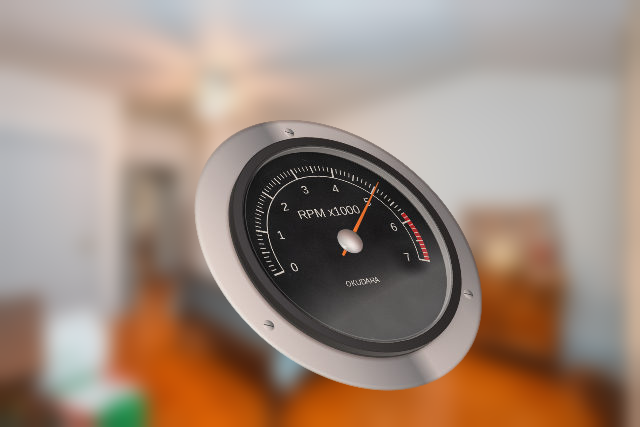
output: **5000** rpm
